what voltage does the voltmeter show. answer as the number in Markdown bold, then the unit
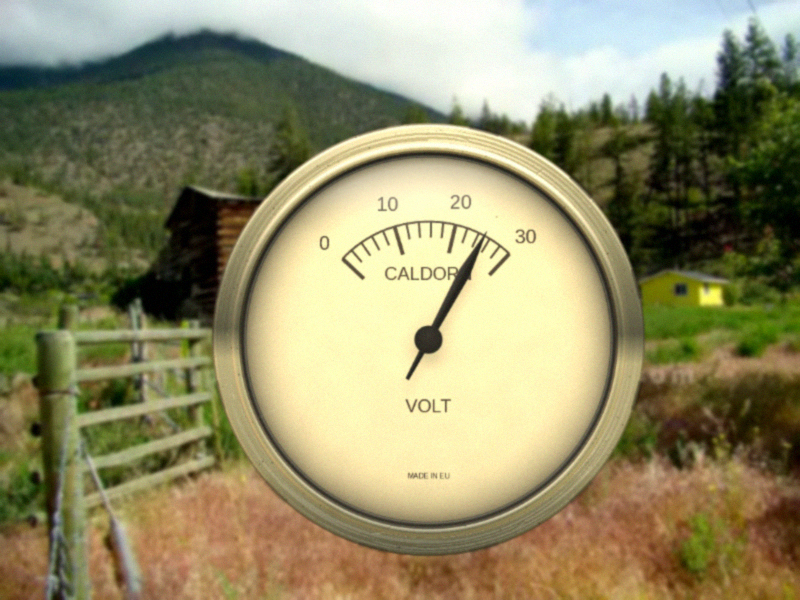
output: **25** V
